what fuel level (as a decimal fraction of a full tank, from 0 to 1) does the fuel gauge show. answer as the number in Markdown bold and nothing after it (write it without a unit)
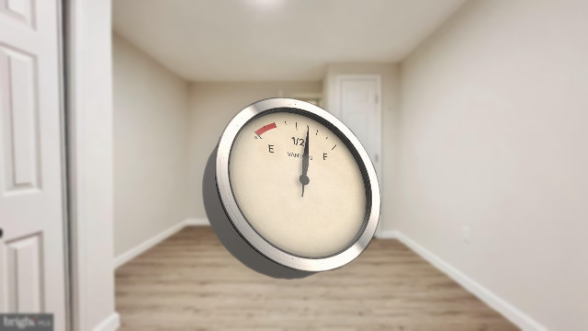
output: **0.625**
